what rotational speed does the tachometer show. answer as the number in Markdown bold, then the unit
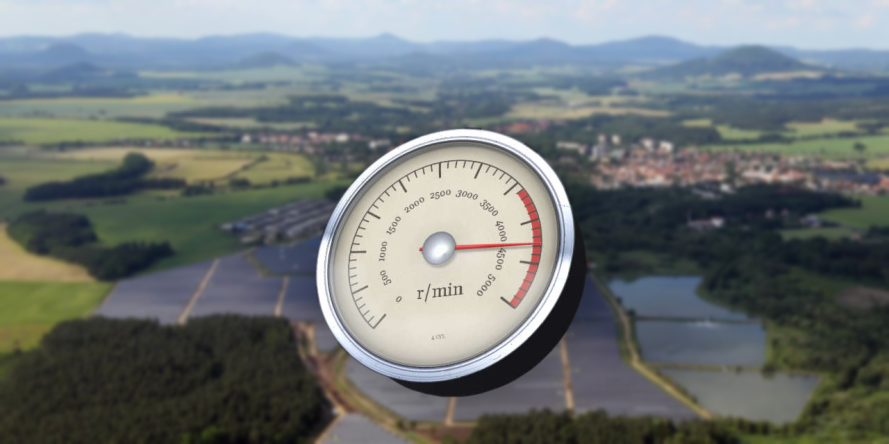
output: **4300** rpm
